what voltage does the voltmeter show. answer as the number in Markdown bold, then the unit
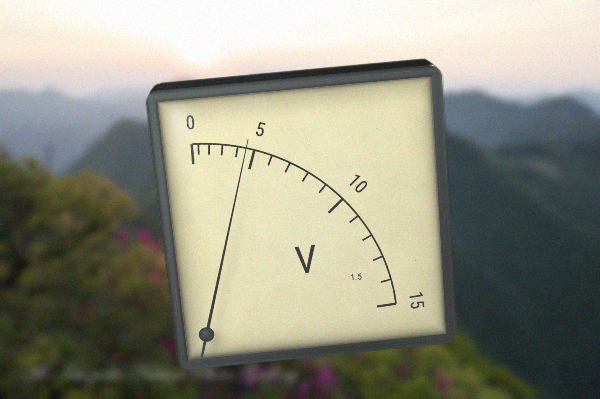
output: **4.5** V
